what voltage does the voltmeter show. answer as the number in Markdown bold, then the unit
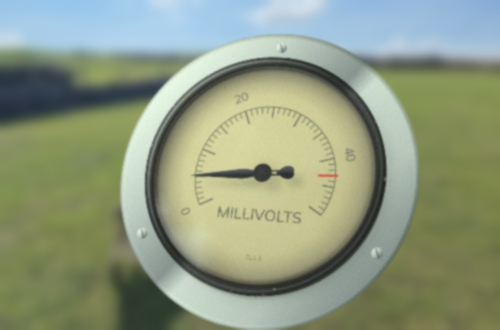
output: **5** mV
